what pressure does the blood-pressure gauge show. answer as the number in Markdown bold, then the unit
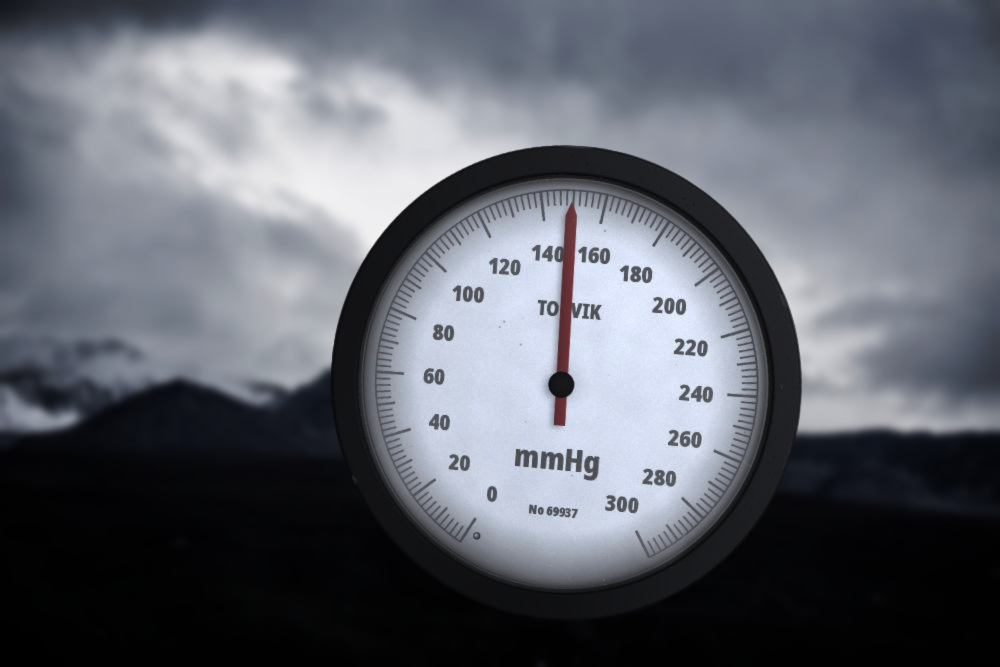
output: **150** mmHg
